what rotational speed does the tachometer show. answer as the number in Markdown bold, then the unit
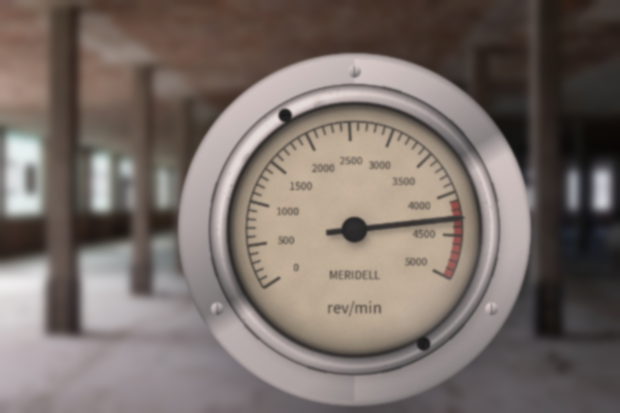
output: **4300** rpm
